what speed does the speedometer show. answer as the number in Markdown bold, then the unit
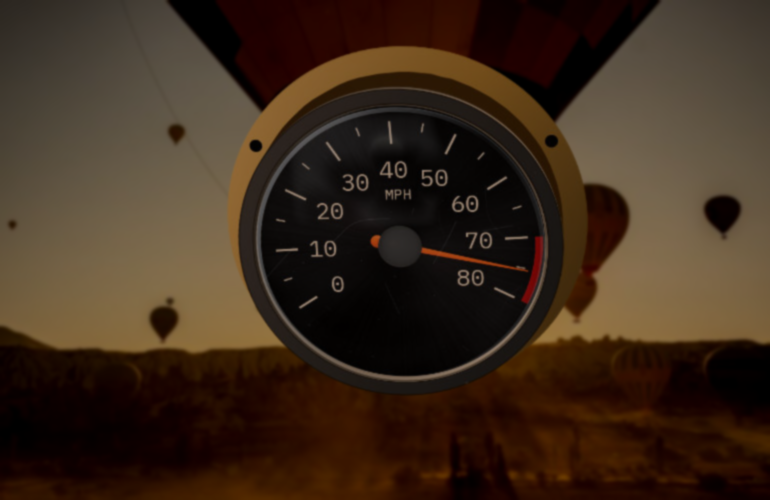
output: **75** mph
